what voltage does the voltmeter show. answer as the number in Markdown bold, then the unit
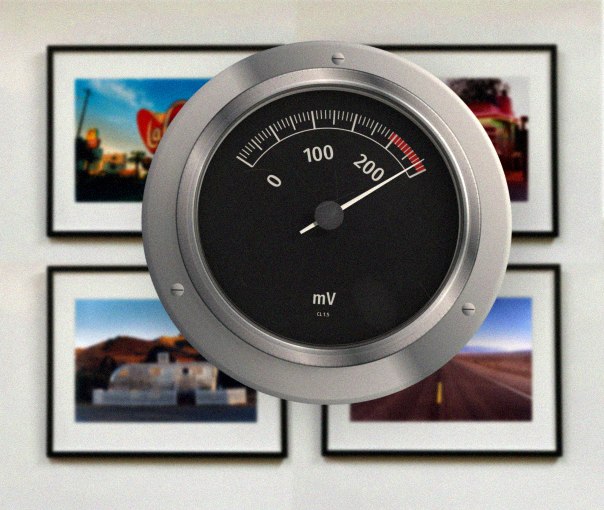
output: **240** mV
